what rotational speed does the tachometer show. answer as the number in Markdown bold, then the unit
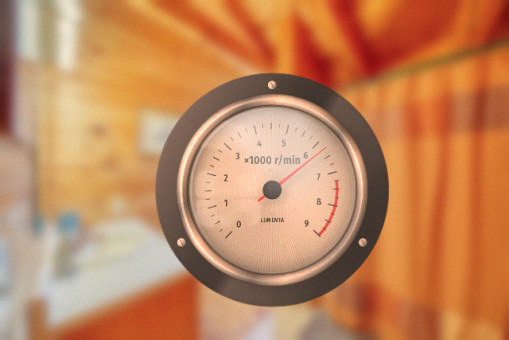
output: **6250** rpm
